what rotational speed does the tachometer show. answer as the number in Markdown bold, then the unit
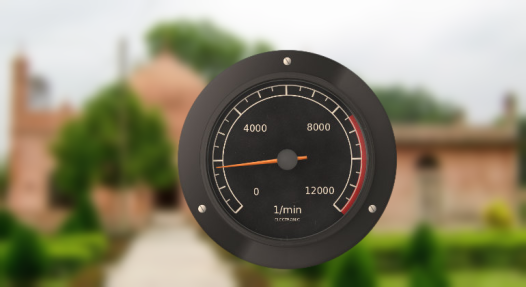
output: **1750** rpm
